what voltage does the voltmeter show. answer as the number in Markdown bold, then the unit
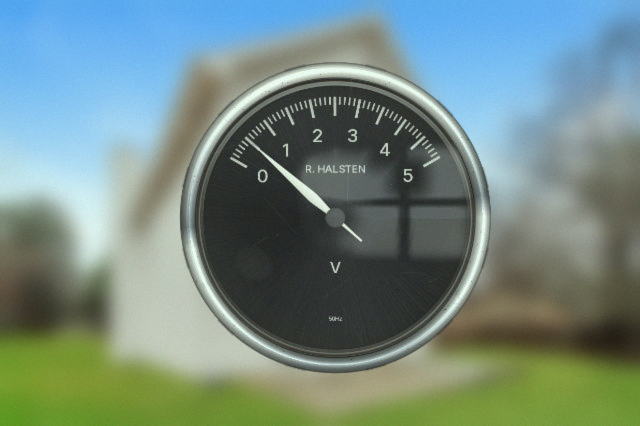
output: **0.5** V
